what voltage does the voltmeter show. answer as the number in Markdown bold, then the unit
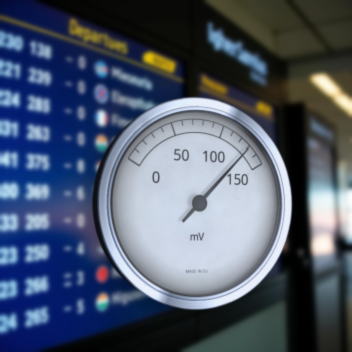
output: **130** mV
